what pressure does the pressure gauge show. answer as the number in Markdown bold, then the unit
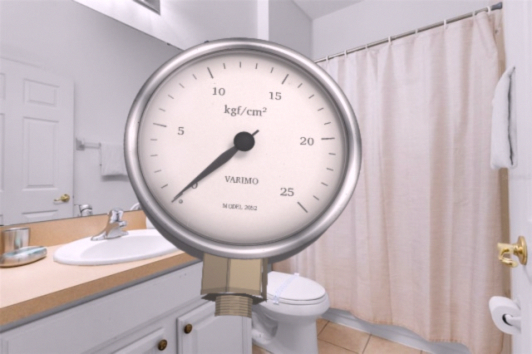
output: **0** kg/cm²
